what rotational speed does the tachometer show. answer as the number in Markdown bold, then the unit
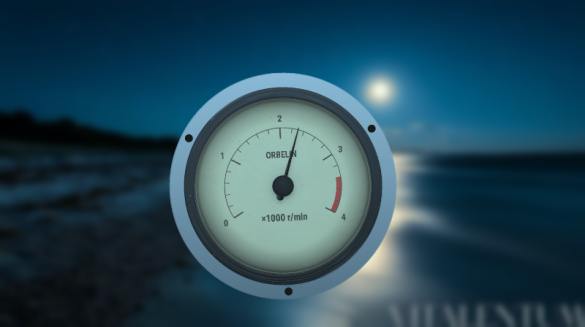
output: **2300** rpm
